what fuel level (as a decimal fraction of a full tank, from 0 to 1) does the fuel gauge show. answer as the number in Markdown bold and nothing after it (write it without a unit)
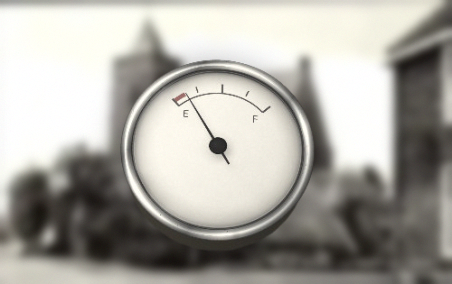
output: **0.125**
